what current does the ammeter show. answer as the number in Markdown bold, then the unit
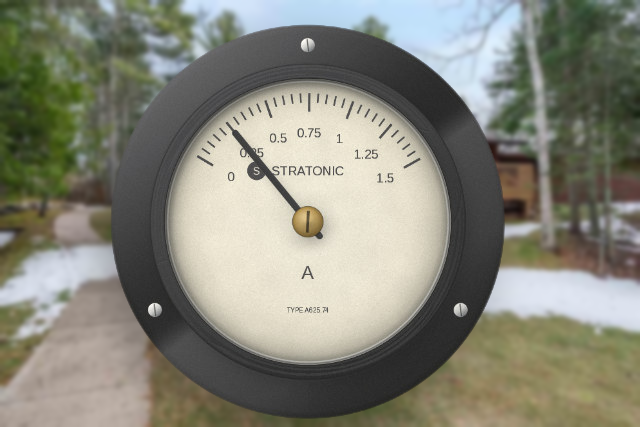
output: **0.25** A
